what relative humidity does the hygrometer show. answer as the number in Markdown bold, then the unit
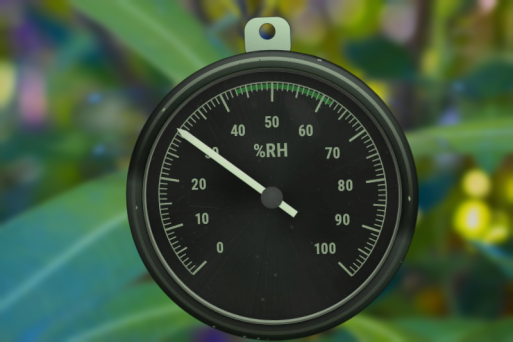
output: **30** %
